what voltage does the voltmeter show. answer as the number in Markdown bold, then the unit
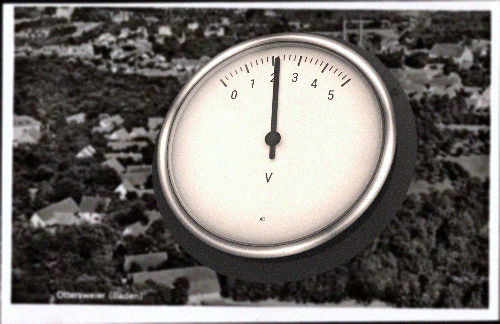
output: **2.2** V
